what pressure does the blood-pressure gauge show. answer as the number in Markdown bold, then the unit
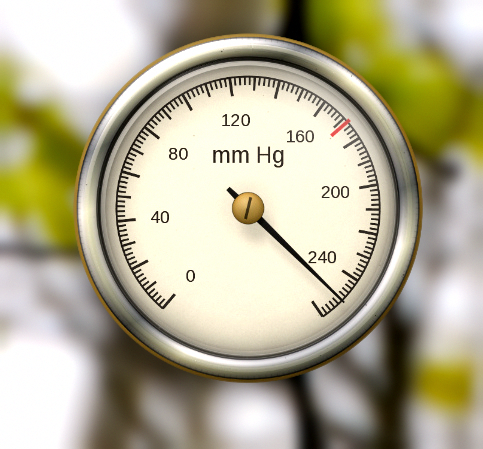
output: **250** mmHg
